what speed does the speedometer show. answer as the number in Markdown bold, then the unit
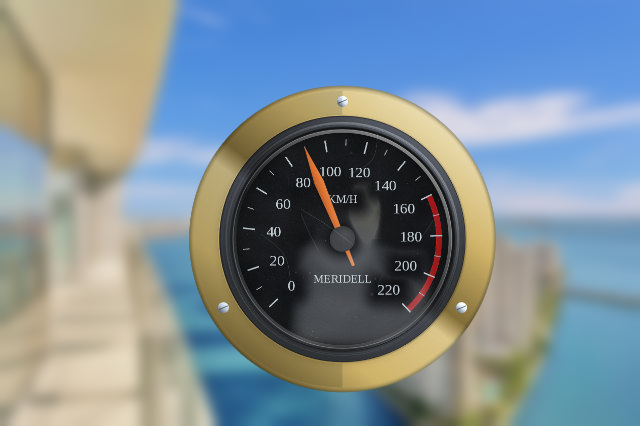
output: **90** km/h
